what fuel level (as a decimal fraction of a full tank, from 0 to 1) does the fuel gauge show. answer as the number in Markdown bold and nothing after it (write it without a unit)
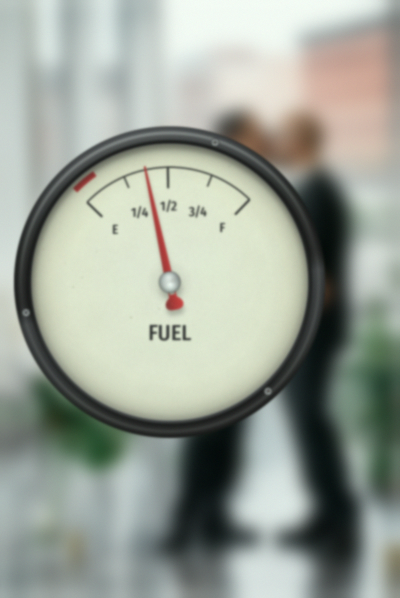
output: **0.375**
